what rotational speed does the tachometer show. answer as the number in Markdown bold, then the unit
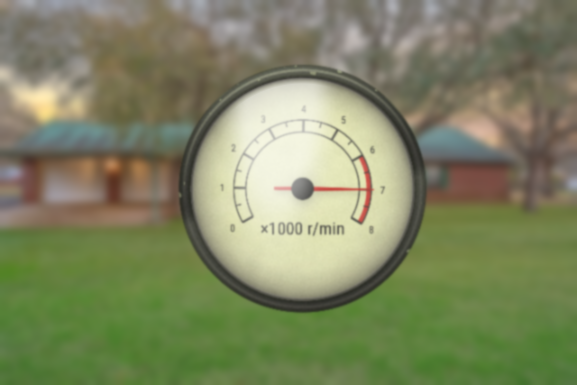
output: **7000** rpm
